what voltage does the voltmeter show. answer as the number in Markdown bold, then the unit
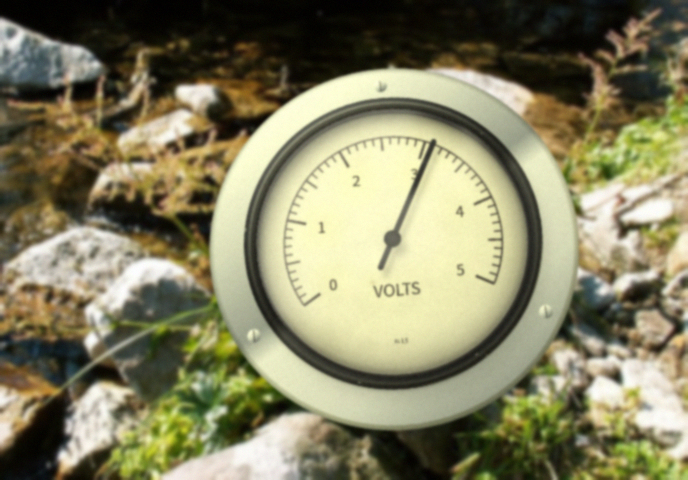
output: **3.1** V
